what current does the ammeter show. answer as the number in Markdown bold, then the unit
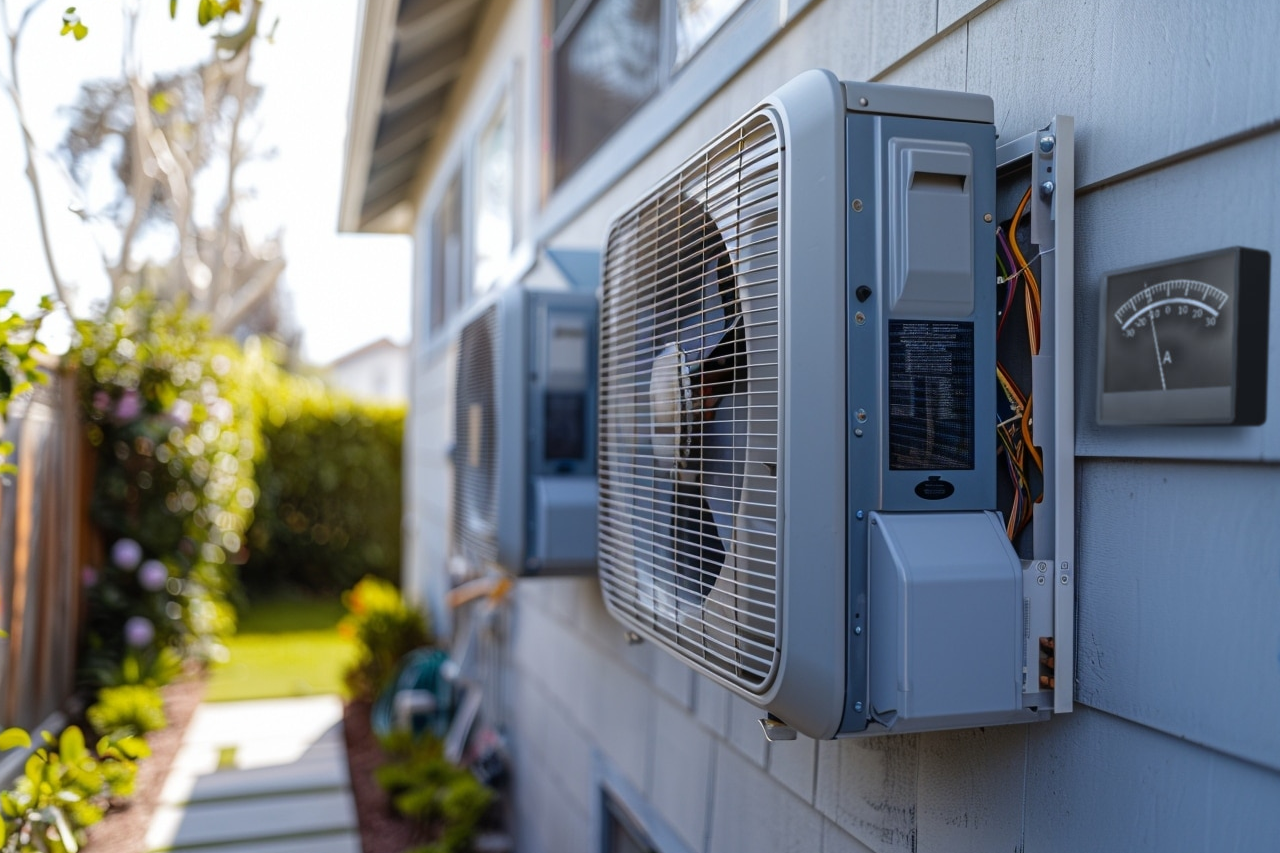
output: **-10** A
